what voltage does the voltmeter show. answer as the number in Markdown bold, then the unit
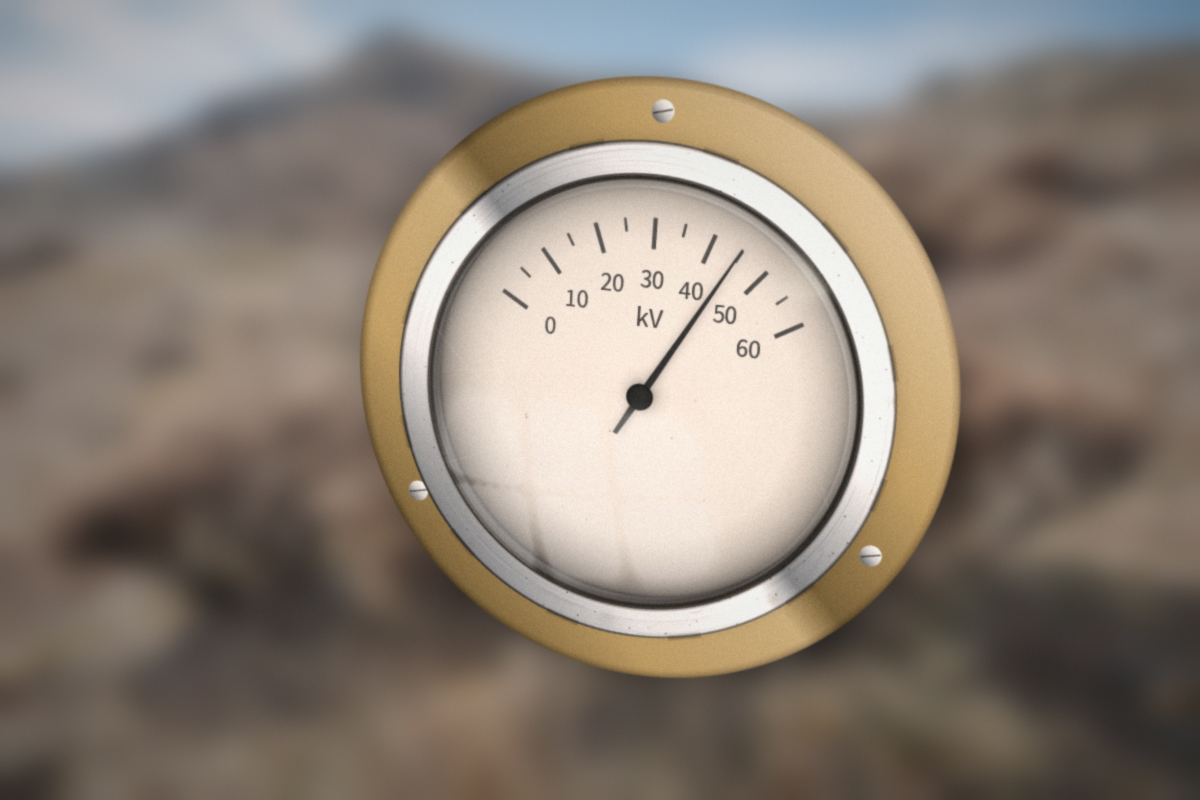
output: **45** kV
